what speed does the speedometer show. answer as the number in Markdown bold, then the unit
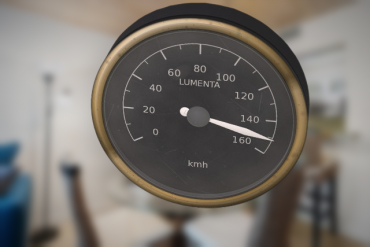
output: **150** km/h
